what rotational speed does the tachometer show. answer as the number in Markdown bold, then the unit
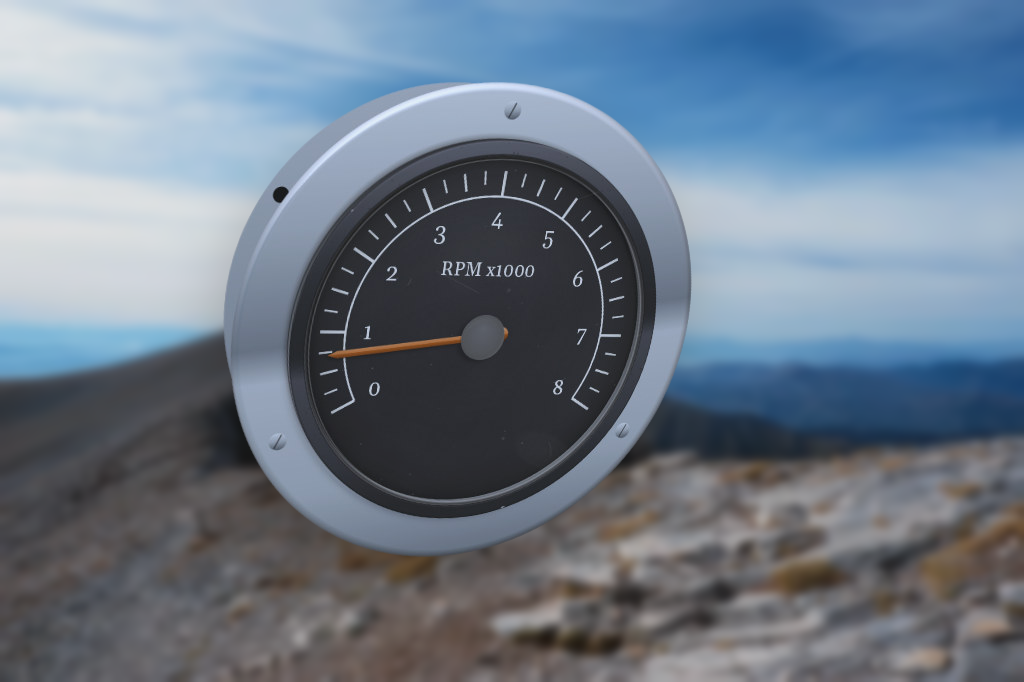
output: **750** rpm
